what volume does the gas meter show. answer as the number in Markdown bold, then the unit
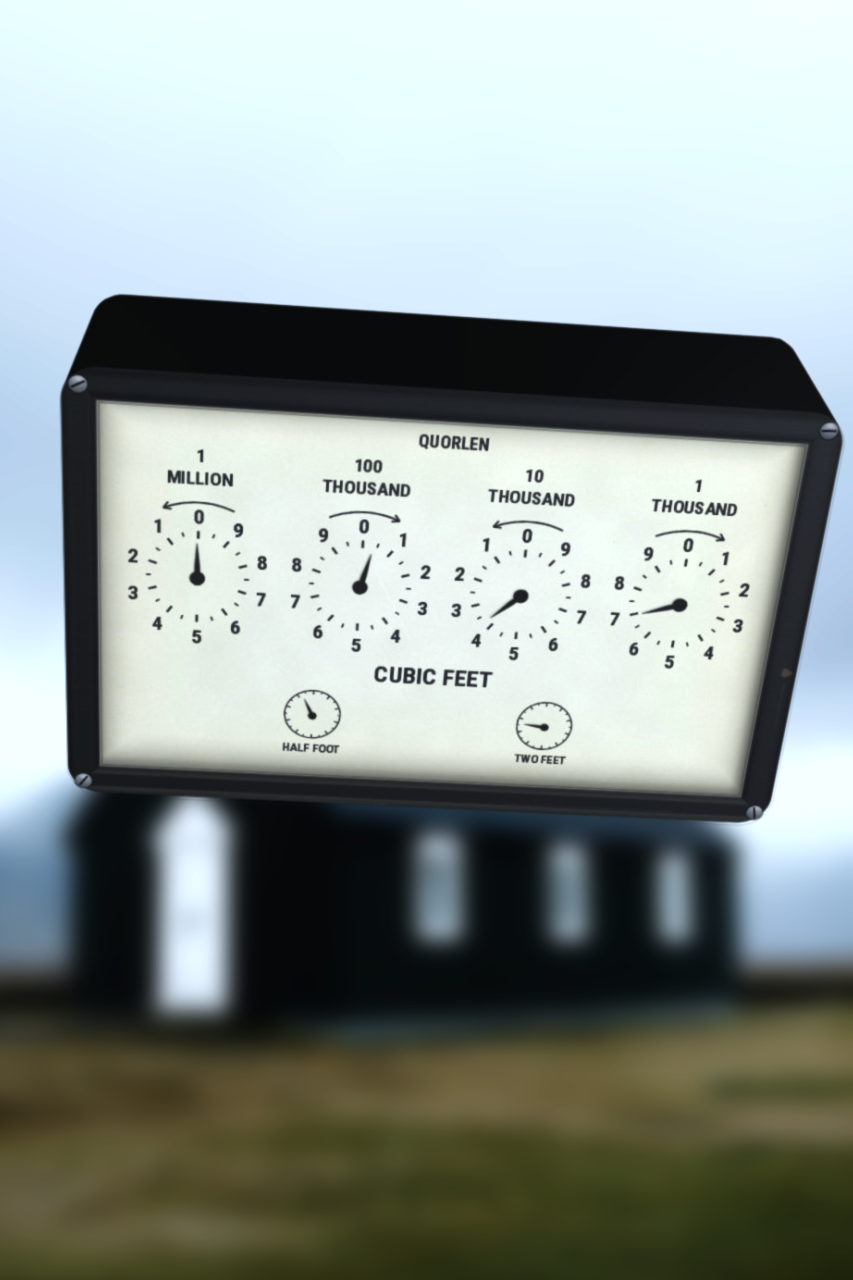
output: **3700** ft³
